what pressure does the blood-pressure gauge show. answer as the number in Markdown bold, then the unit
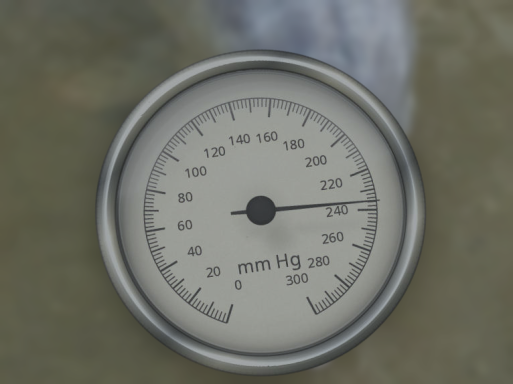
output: **236** mmHg
